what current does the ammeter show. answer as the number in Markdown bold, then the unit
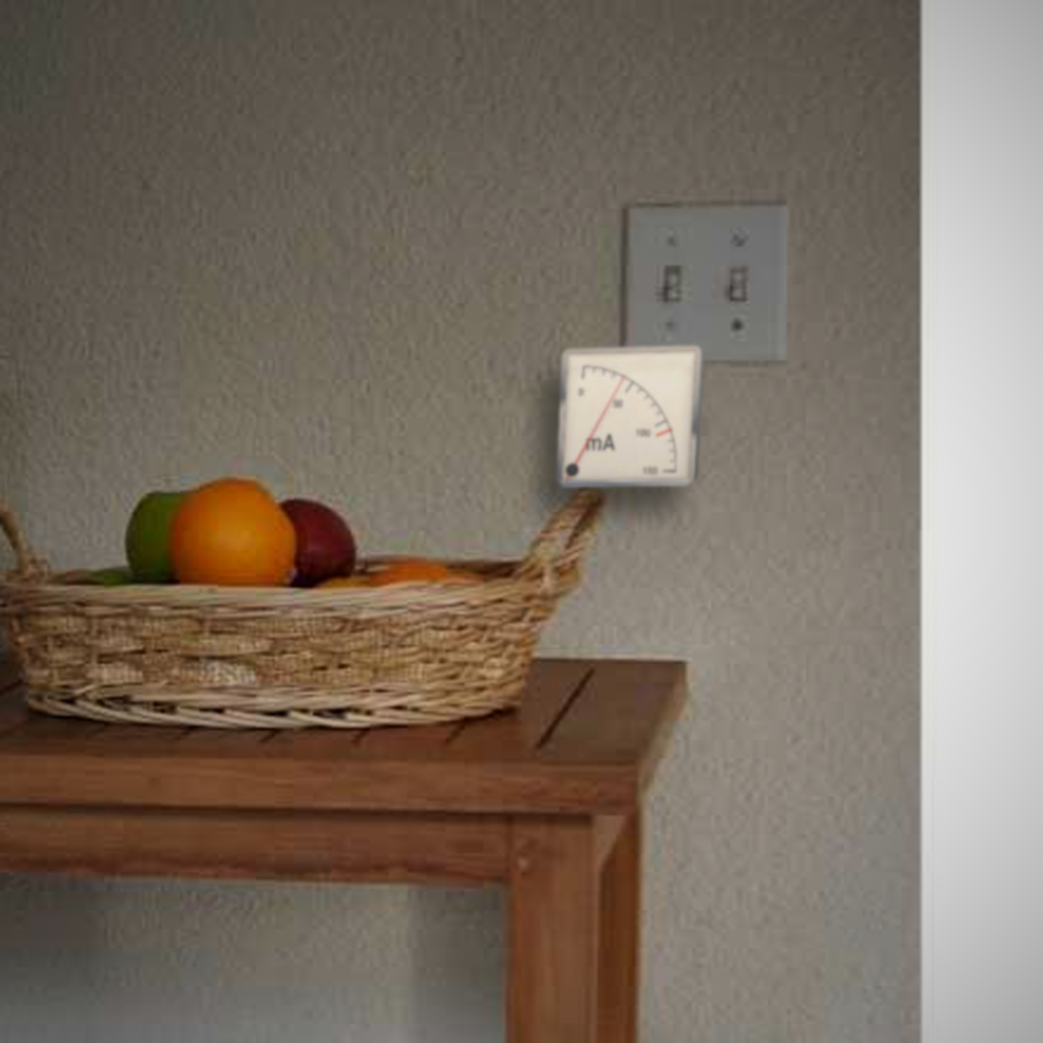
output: **40** mA
